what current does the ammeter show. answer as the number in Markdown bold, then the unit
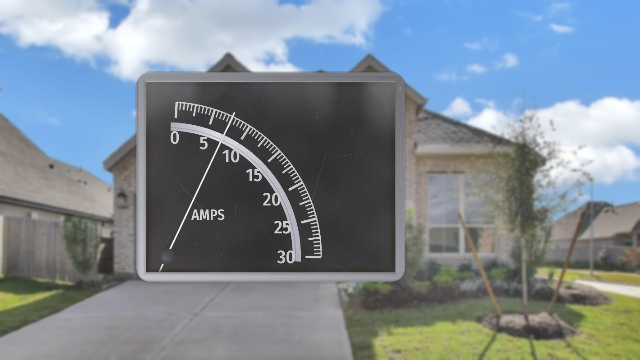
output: **7.5** A
